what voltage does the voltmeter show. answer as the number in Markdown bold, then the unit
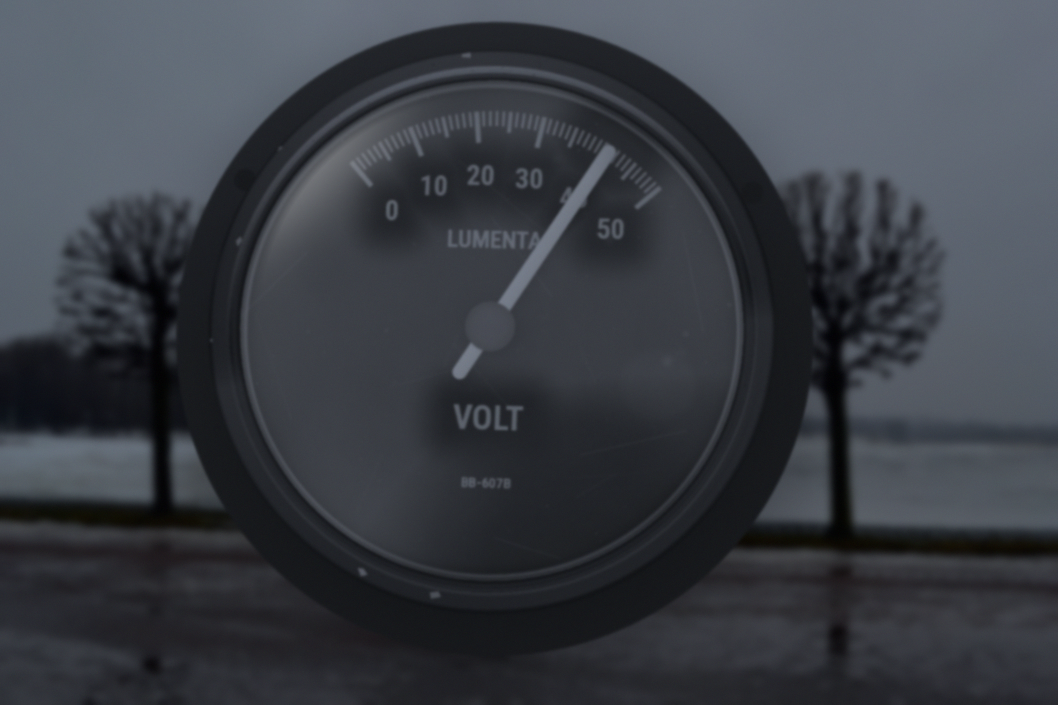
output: **41** V
